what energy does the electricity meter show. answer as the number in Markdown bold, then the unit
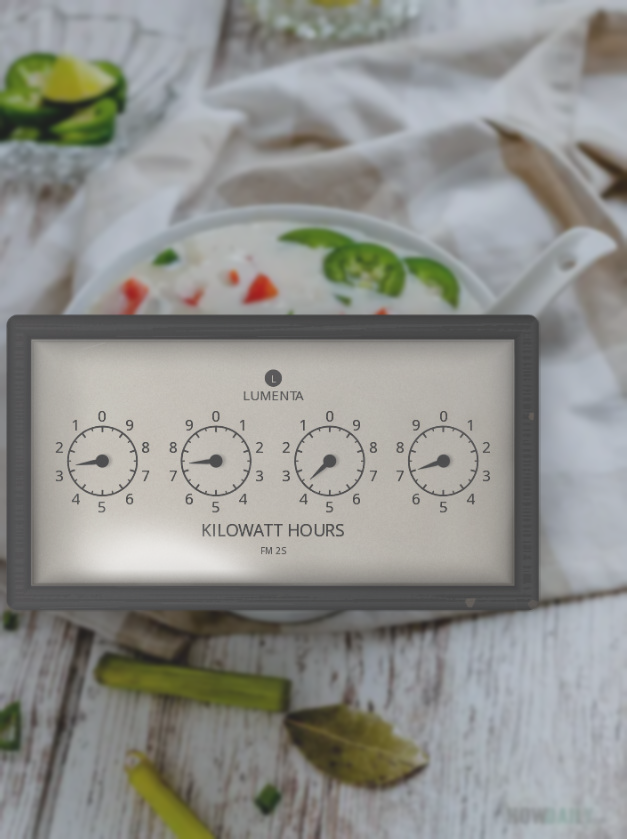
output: **2737** kWh
